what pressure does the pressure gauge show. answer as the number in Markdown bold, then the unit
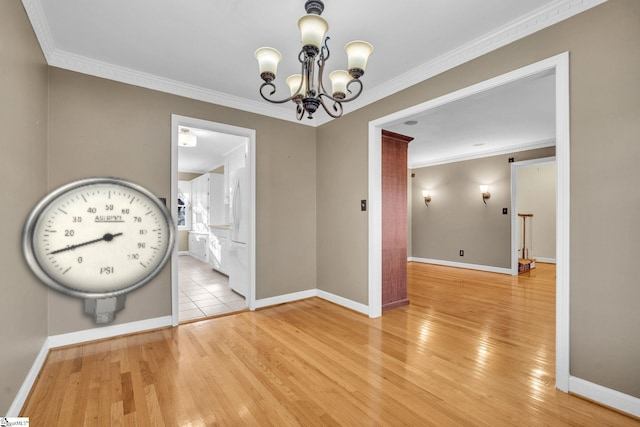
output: **10** psi
